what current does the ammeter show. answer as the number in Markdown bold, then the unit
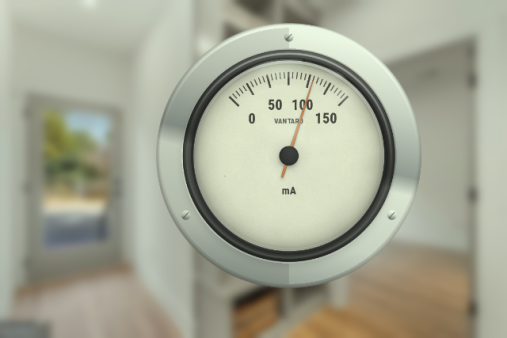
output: **105** mA
